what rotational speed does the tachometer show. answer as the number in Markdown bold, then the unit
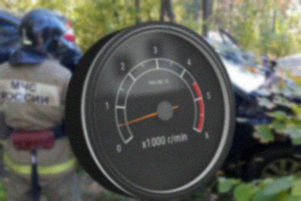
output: **500** rpm
